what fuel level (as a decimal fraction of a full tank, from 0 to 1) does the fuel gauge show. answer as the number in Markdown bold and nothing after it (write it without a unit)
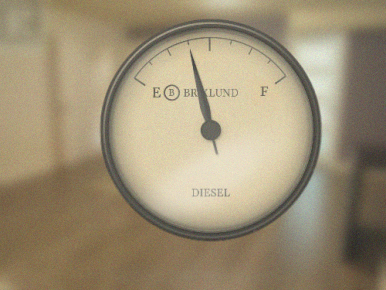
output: **0.375**
